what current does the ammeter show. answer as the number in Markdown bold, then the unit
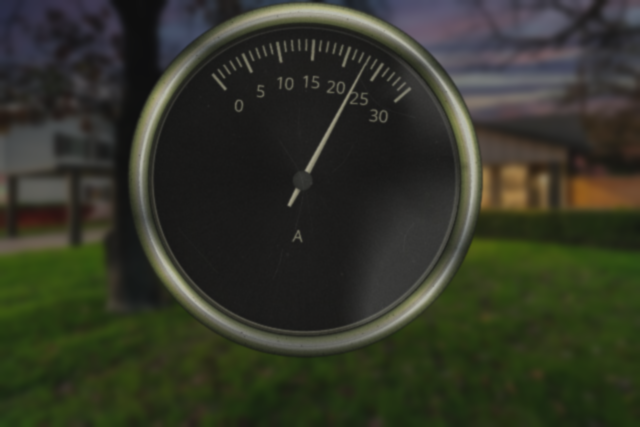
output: **23** A
